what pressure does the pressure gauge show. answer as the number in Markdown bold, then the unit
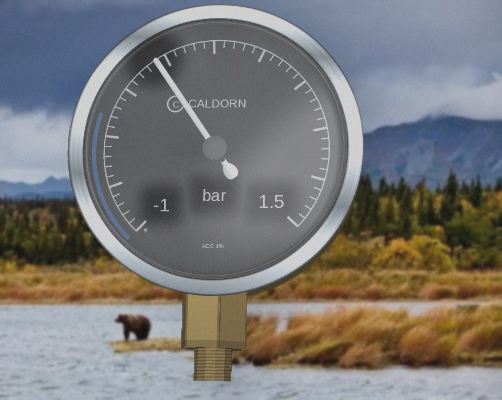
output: **-0.05** bar
